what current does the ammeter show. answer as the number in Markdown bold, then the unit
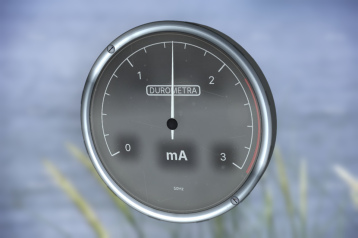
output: **1.5** mA
